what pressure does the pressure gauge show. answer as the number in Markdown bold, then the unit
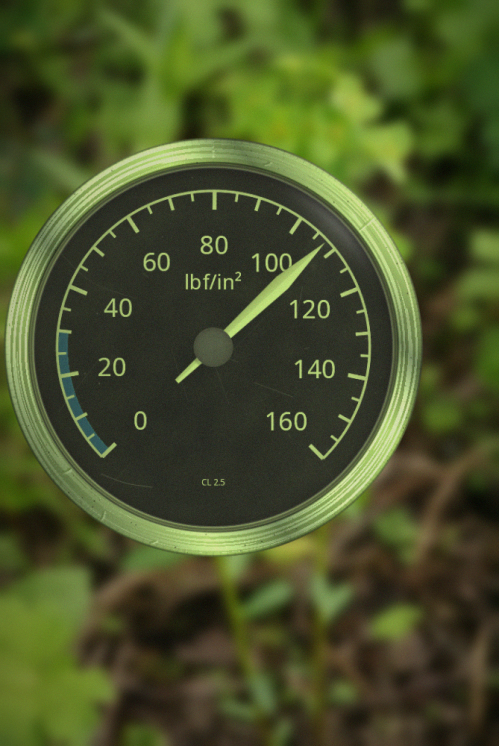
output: **107.5** psi
